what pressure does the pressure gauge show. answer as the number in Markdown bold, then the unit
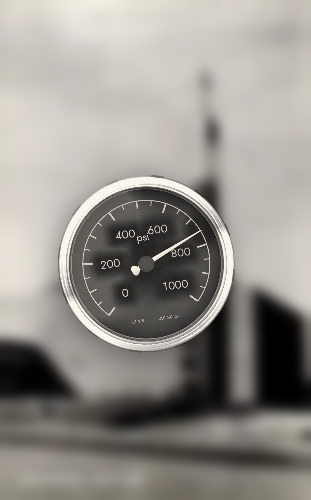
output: **750** psi
